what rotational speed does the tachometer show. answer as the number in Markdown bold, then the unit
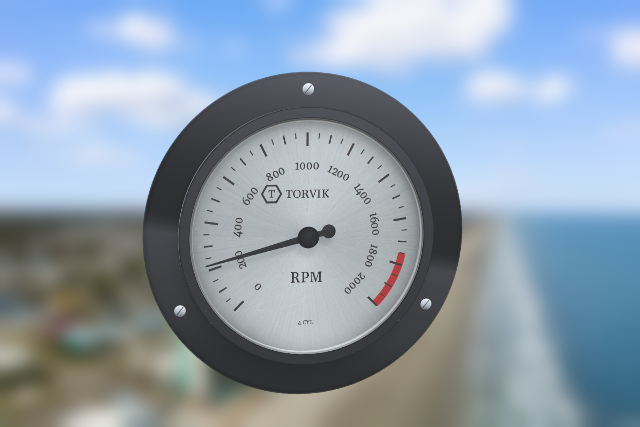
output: **225** rpm
